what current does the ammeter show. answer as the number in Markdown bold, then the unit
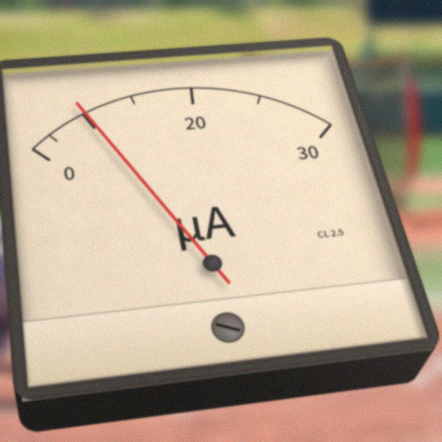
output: **10** µA
